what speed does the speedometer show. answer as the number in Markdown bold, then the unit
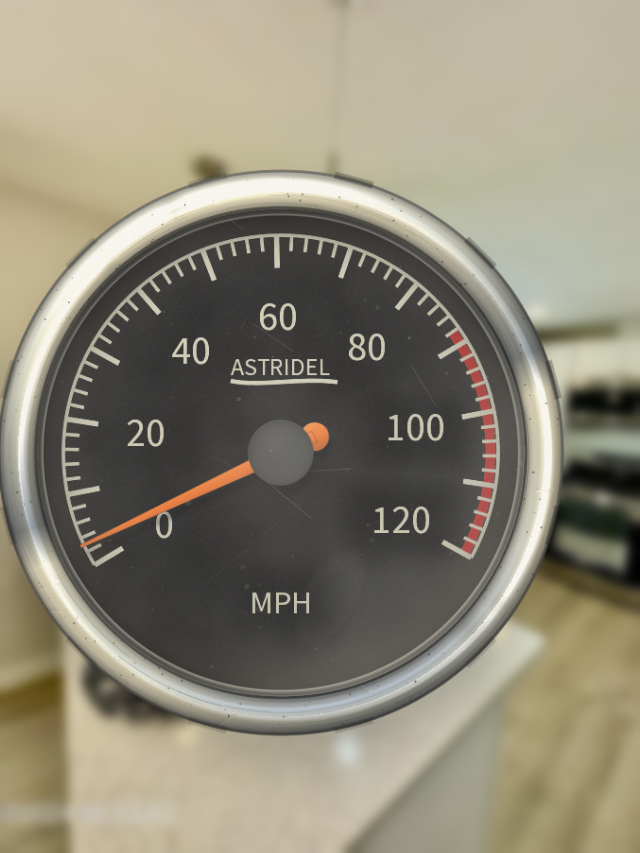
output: **3** mph
